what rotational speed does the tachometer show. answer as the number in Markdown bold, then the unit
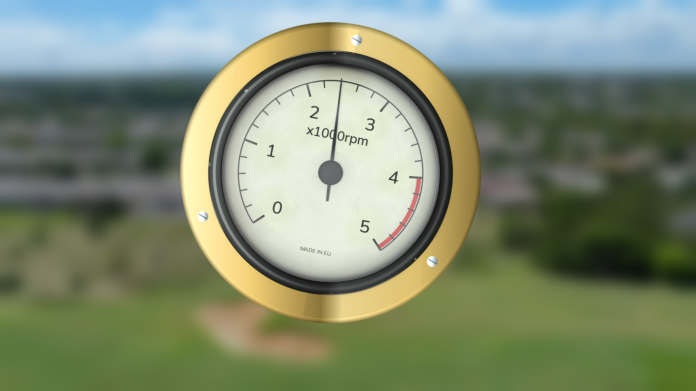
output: **2400** rpm
